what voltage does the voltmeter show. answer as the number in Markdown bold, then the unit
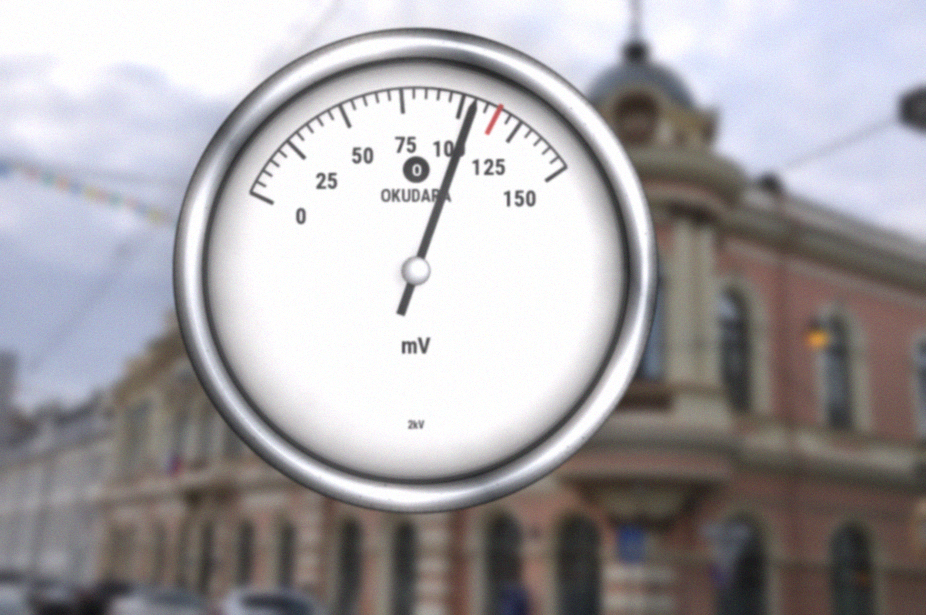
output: **105** mV
